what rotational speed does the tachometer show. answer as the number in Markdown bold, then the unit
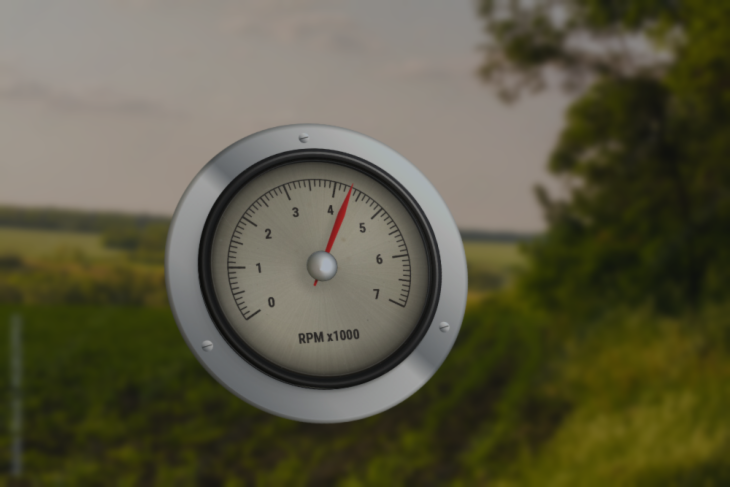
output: **4300** rpm
